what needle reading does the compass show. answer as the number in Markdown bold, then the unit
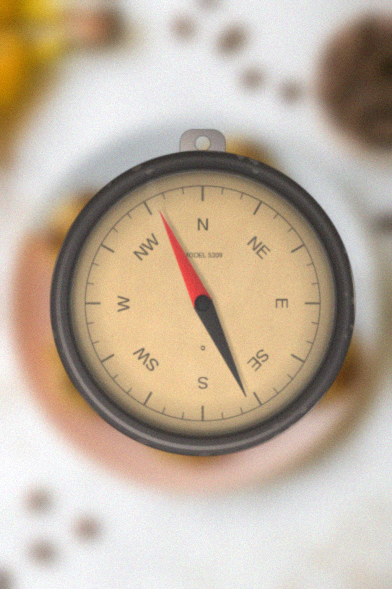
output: **335** °
